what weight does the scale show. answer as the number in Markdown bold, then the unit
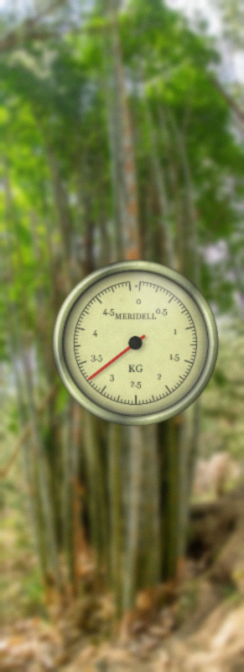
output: **3.25** kg
